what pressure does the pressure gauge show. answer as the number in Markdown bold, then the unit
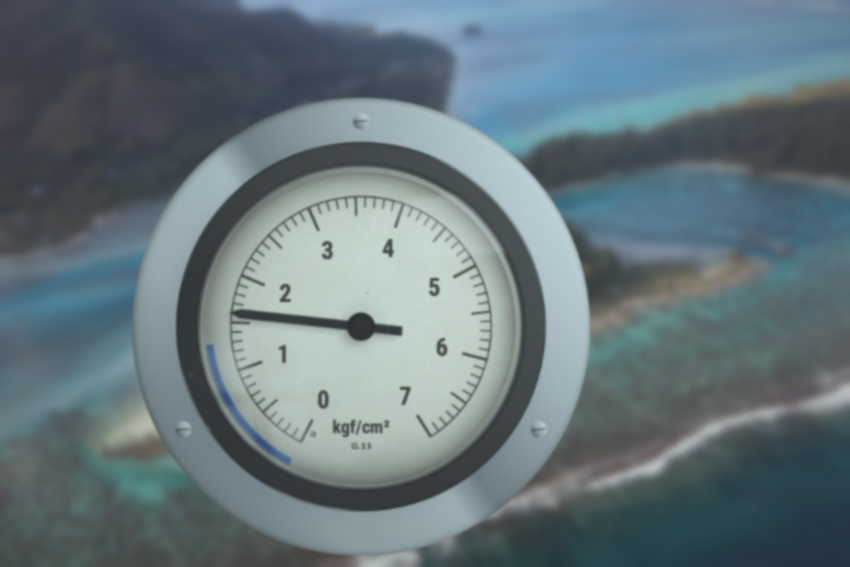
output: **1.6** kg/cm²
